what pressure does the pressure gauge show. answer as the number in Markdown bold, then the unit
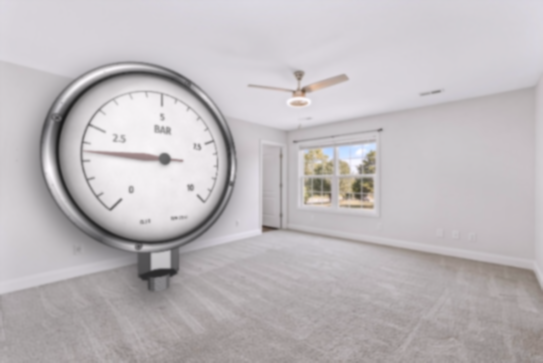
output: **1.75** bar
